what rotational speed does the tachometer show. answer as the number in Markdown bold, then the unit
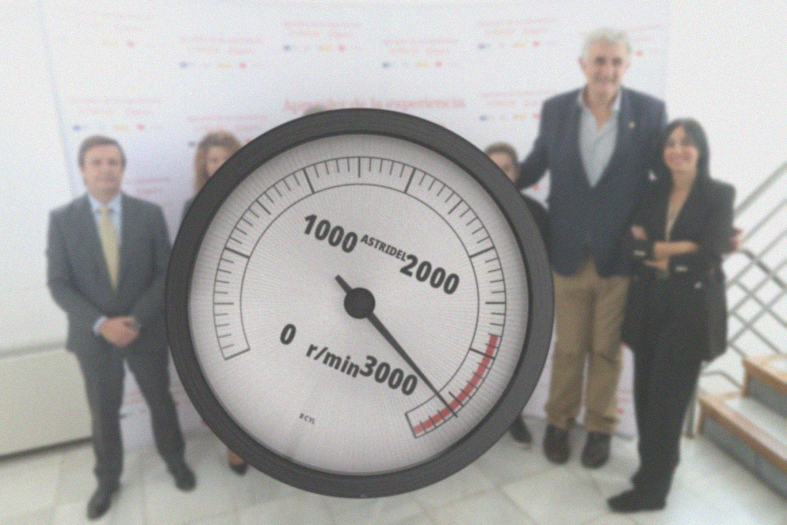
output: **2800** rpm
